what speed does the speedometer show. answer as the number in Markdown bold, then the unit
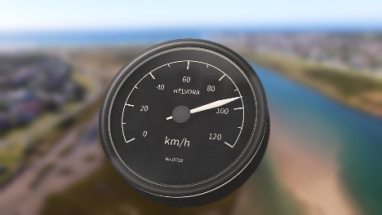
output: **95** km/h
